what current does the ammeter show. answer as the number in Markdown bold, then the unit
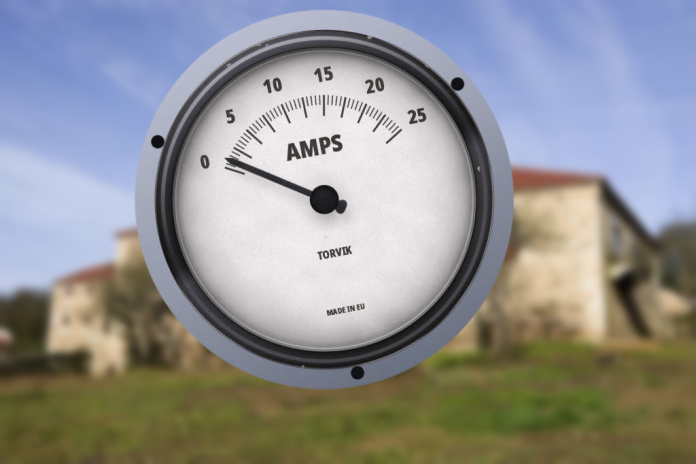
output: **1** A
